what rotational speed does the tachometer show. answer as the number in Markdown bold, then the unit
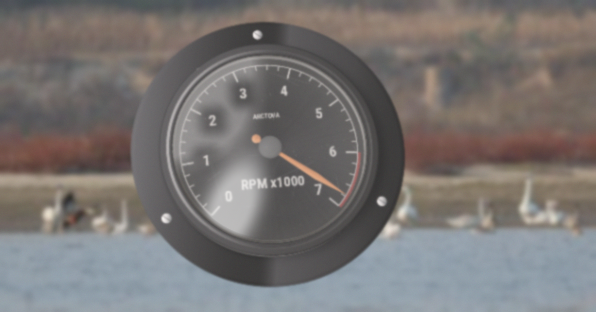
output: **6800** rpm
